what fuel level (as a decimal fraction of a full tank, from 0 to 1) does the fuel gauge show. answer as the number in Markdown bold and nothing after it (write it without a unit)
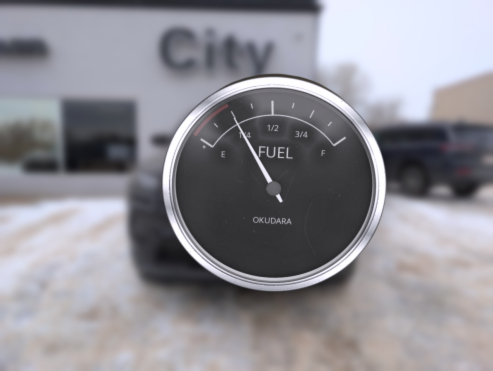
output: **0.25**
